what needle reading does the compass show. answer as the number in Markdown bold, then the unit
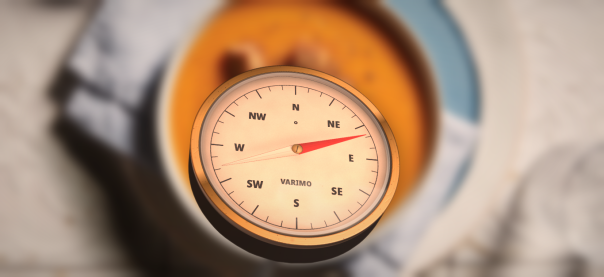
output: **70** °
